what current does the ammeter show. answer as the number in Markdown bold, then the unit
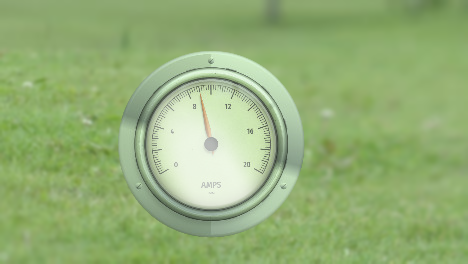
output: **9** A
